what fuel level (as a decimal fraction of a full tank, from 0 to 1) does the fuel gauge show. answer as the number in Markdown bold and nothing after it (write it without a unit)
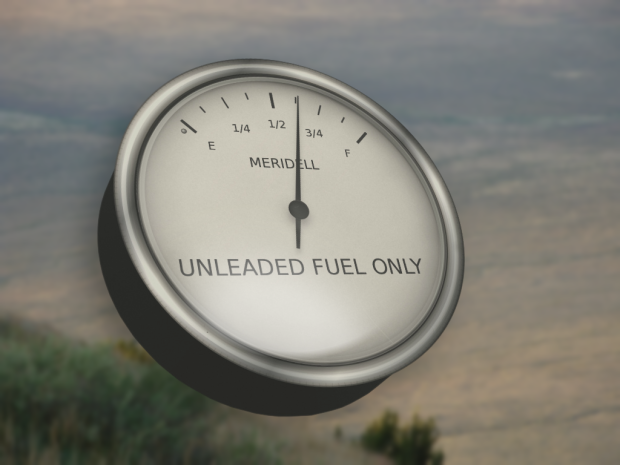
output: **0.625**
